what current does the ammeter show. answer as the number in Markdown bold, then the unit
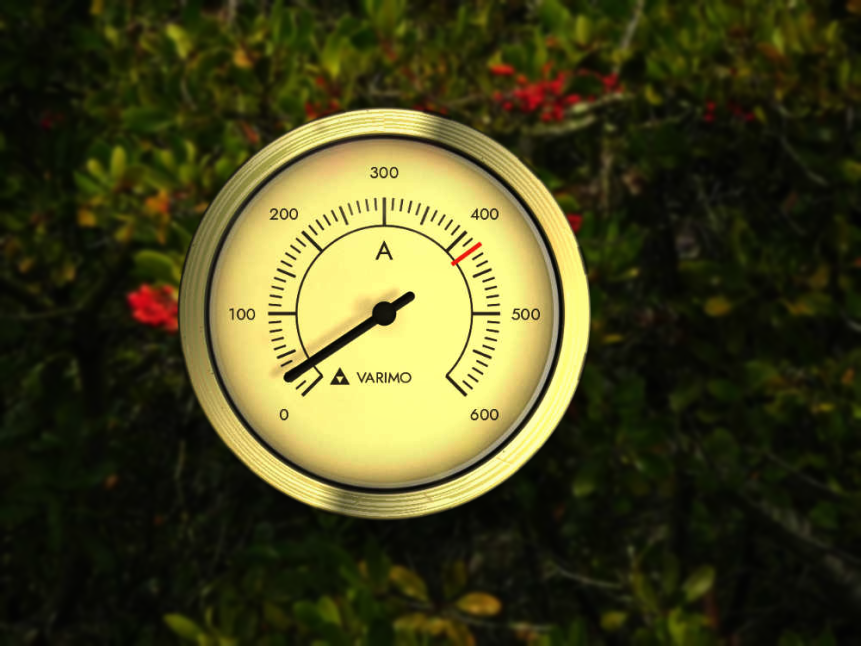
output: **25** A
